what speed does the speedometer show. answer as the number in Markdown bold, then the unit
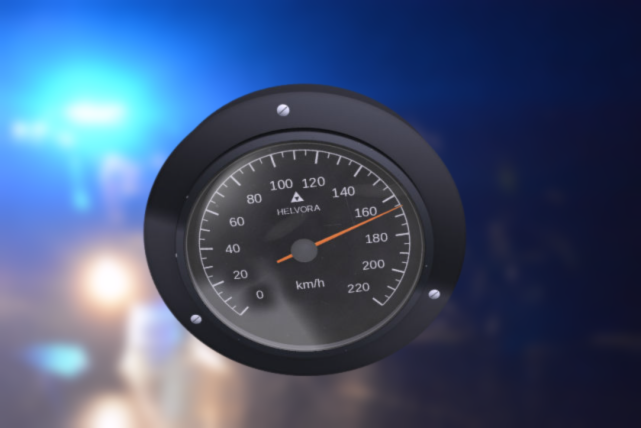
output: **165** km/h
